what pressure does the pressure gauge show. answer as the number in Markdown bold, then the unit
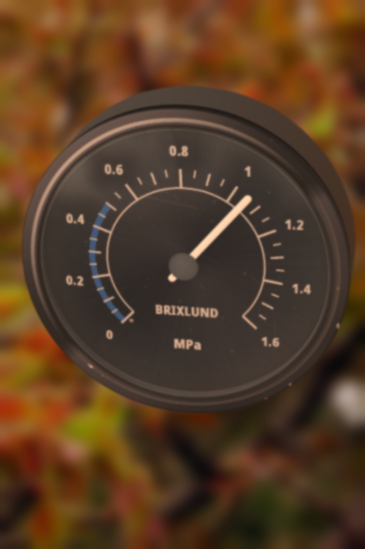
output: **1.05** MPa
